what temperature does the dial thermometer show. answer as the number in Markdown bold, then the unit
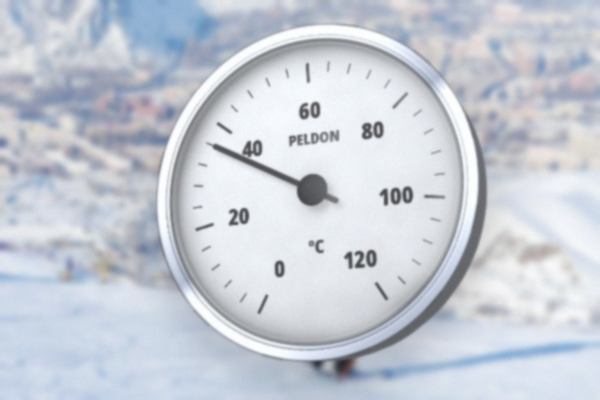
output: **36** °C
